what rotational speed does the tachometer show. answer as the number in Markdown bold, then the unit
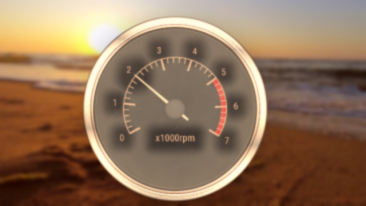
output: **2000** rpm
